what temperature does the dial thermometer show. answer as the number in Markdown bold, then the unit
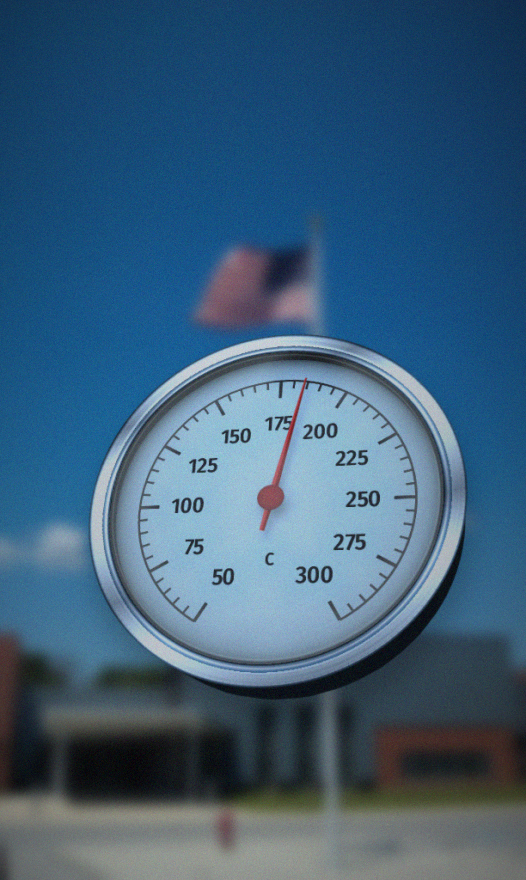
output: **185** °C
